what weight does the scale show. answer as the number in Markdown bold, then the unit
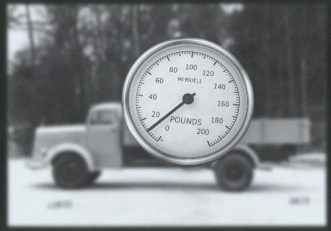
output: **10** lb
